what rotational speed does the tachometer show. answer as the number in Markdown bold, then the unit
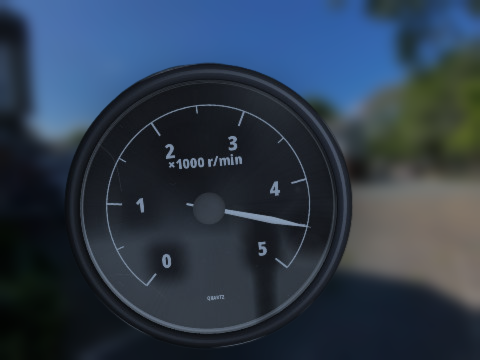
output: **4500** rpm
